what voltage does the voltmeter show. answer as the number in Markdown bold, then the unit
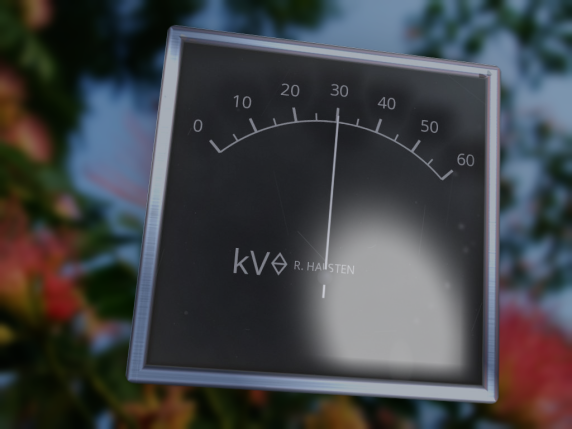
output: **30** kV
